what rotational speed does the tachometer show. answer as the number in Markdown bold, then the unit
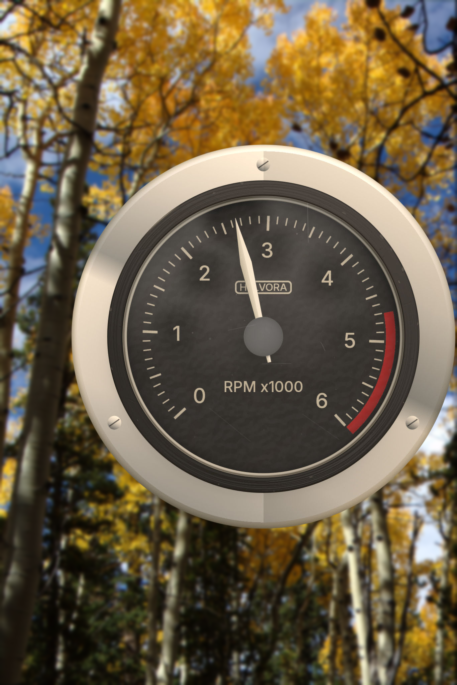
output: **2650** rpm
